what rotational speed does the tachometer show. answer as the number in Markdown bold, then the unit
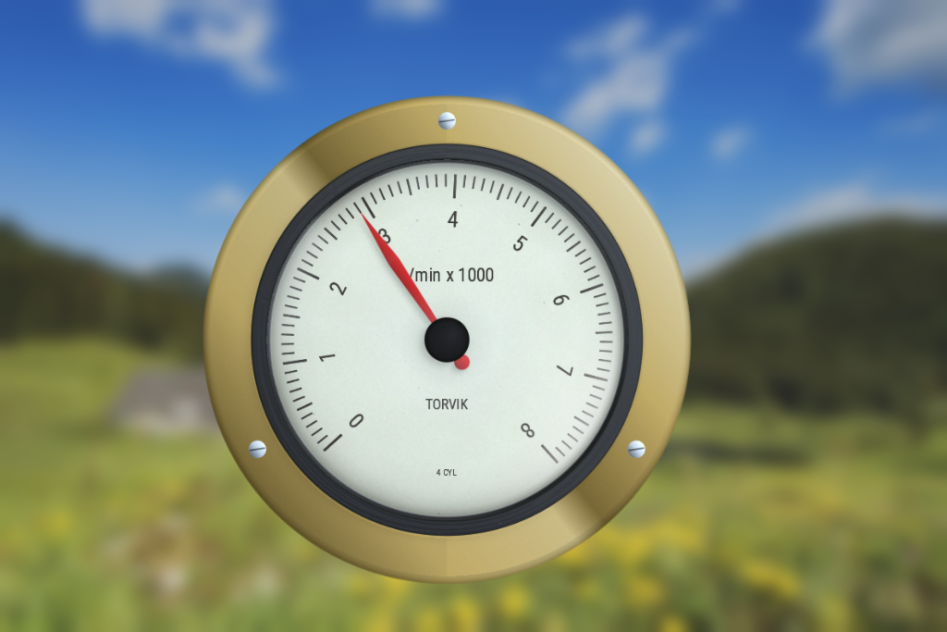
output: **2900** rpm
